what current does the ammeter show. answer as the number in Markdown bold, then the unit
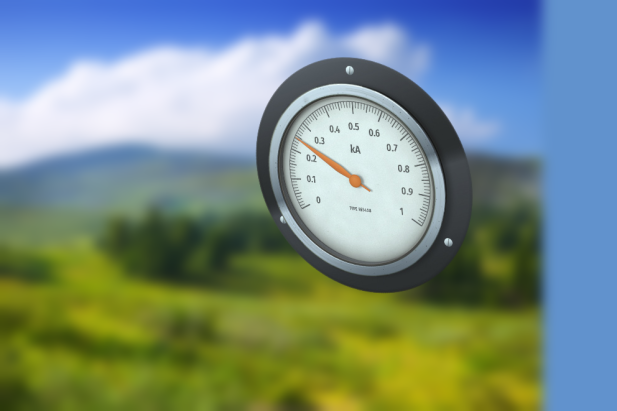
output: **0.25** kA
